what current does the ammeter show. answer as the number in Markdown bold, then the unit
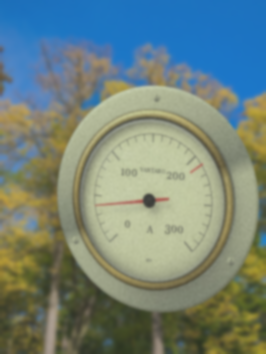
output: **40** A
